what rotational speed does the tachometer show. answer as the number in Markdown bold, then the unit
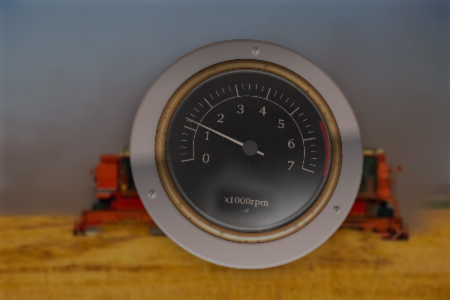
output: **1200** rpm
